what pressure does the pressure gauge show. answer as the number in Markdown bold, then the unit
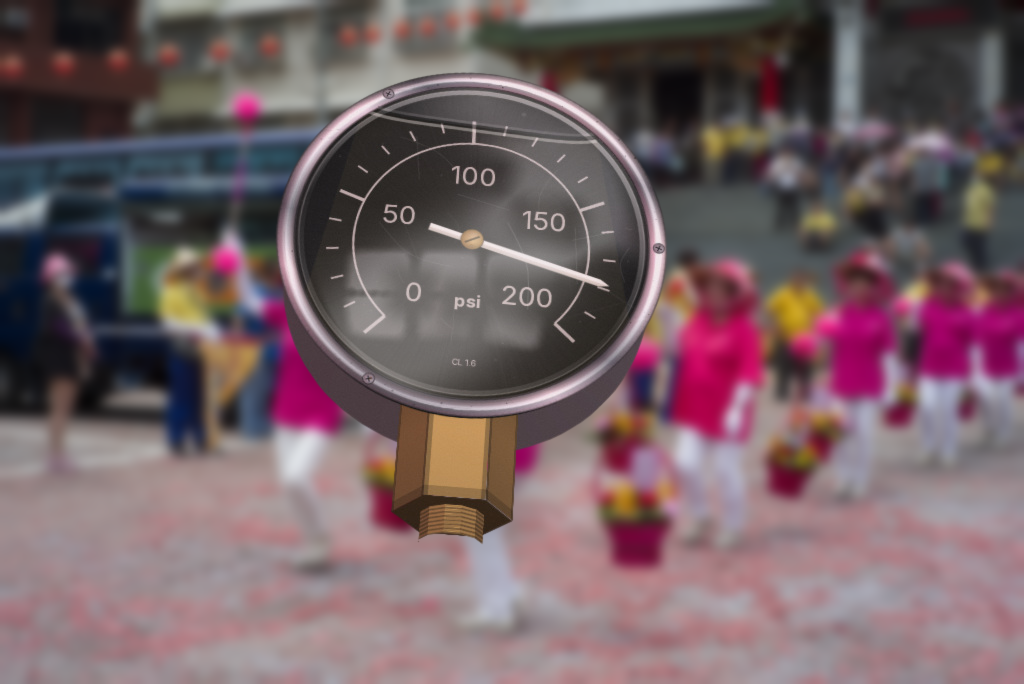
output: **180** psi
